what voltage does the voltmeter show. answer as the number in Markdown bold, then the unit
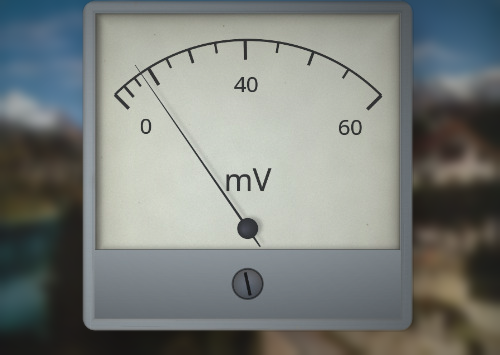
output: **17.5** mV
